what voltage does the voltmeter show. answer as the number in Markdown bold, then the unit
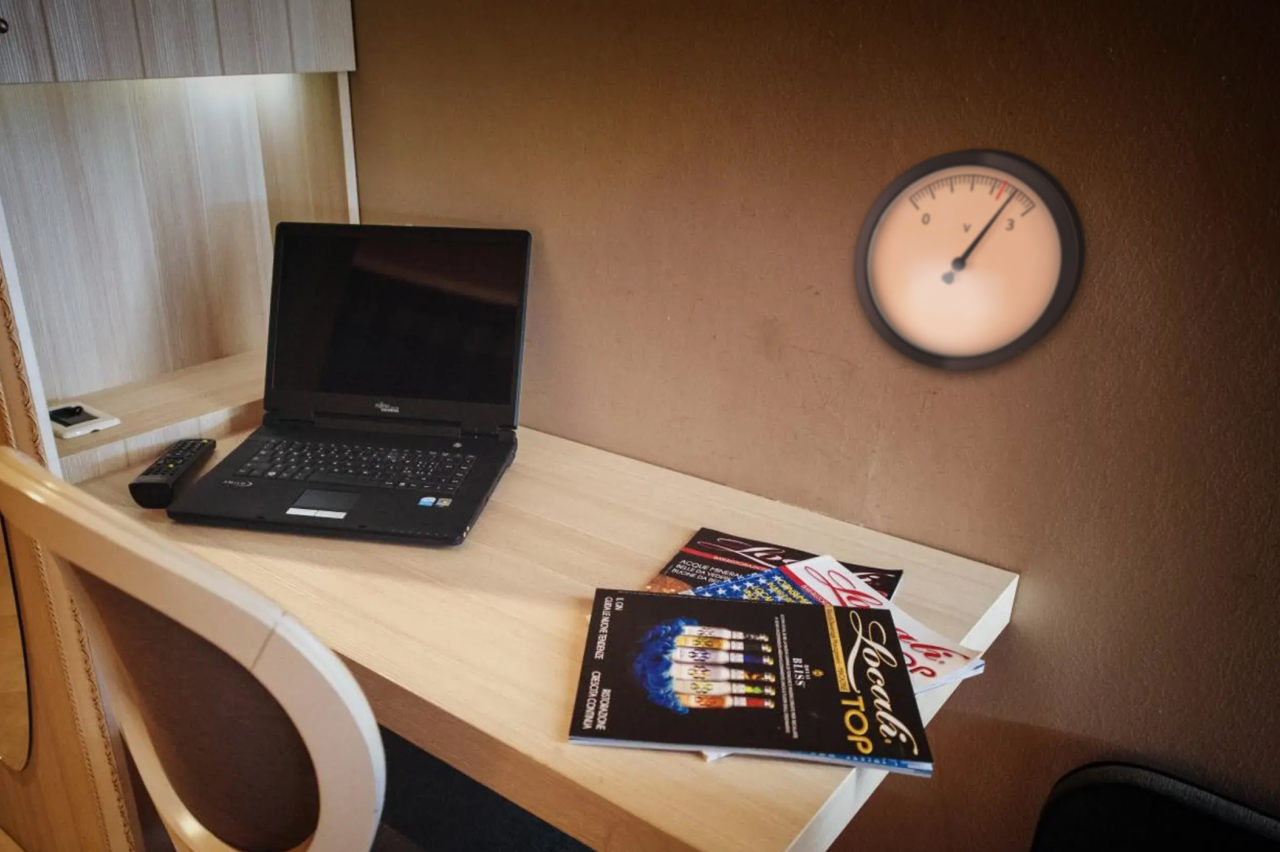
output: **2.5** V
